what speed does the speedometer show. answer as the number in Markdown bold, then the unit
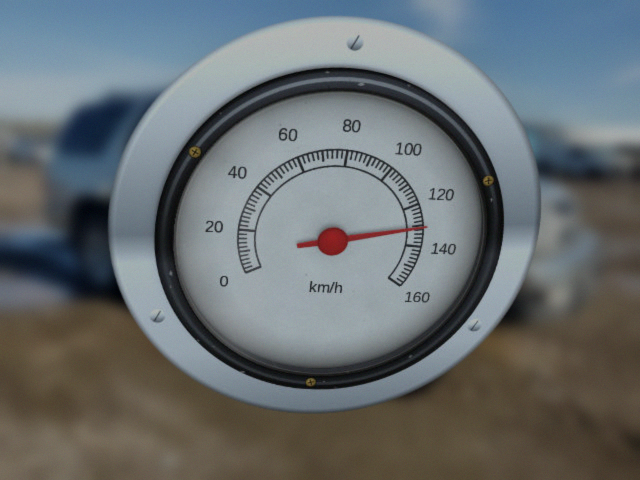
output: **130** km/h
